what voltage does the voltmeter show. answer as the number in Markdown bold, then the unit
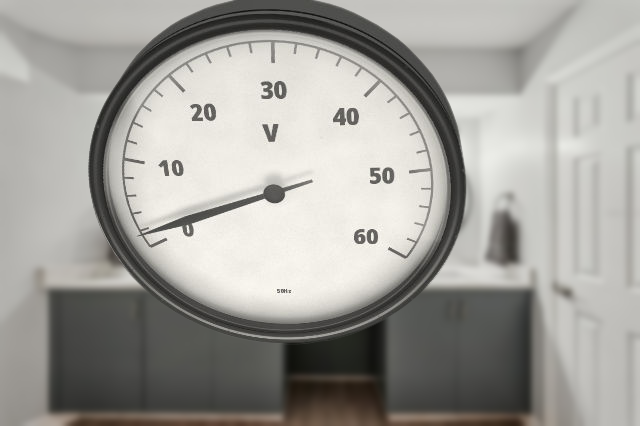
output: **2** V
